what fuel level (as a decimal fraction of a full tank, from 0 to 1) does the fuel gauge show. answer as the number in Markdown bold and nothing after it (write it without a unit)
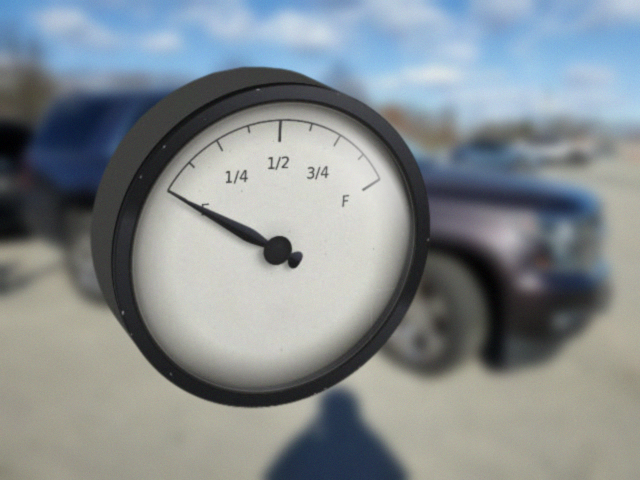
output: **0**
